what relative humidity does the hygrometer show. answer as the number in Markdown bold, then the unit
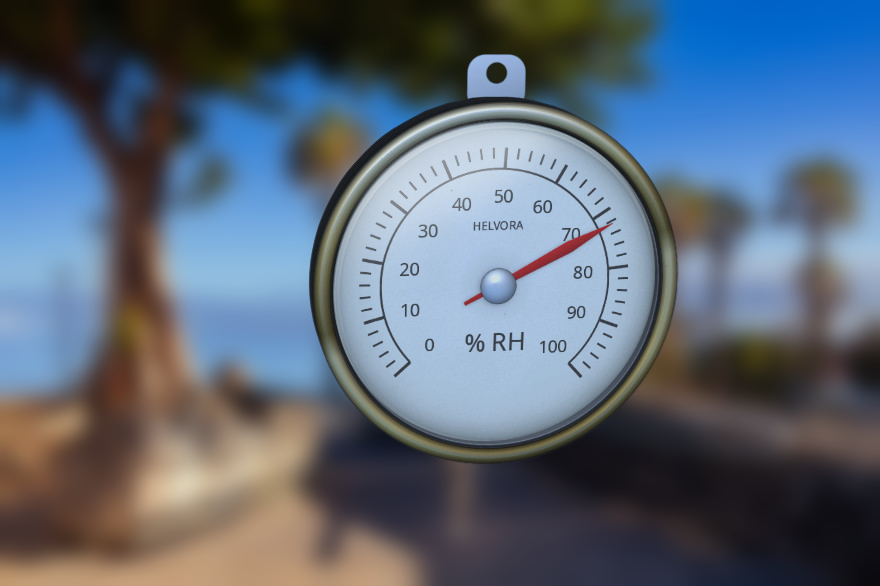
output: **72** %
